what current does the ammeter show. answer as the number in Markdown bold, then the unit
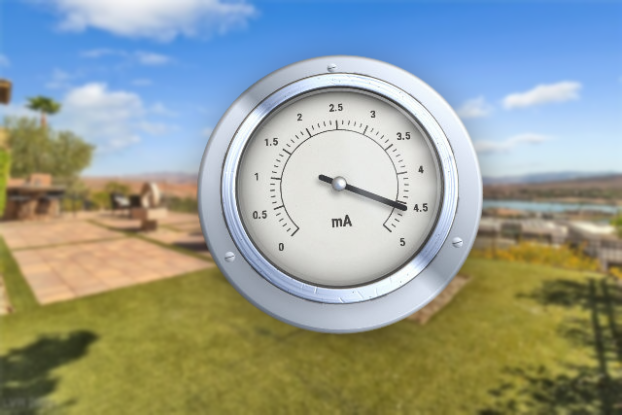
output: **4.6** mA
